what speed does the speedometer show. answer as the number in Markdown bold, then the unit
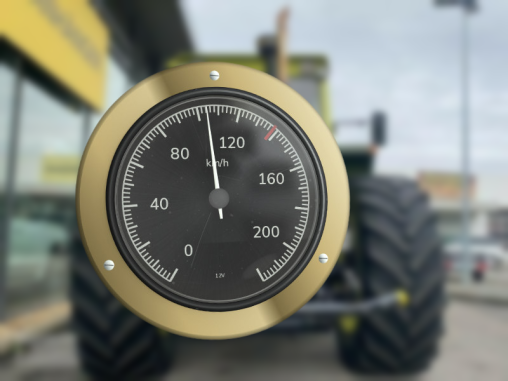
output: **104** km/h
